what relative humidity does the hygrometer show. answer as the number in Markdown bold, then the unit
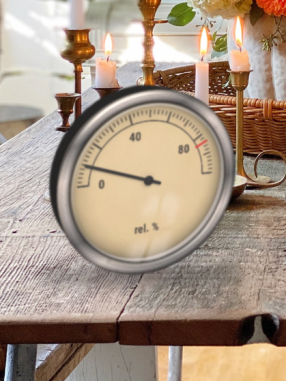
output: **10** %
